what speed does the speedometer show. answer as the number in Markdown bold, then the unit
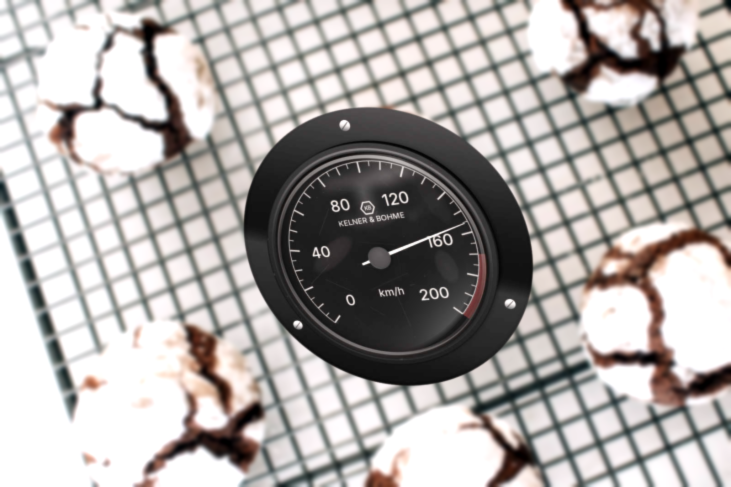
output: **155** km/h
